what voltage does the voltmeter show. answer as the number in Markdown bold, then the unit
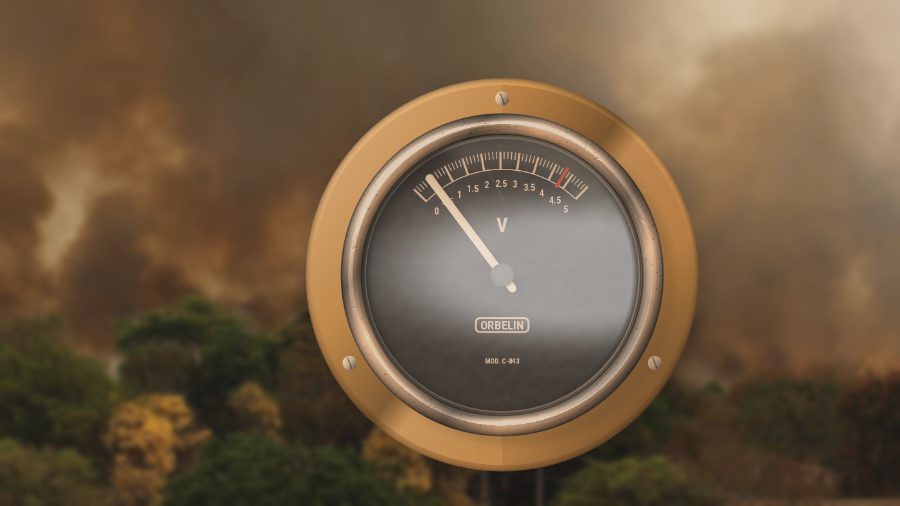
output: **0.5** V
